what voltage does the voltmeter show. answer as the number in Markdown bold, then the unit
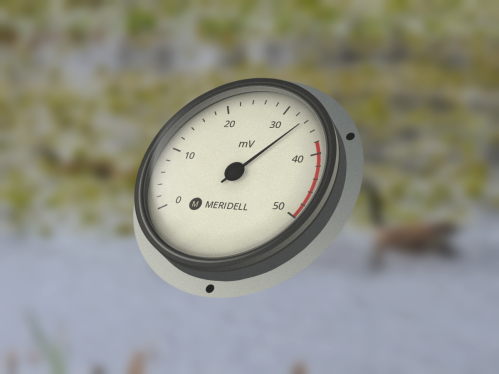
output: **34** mV
